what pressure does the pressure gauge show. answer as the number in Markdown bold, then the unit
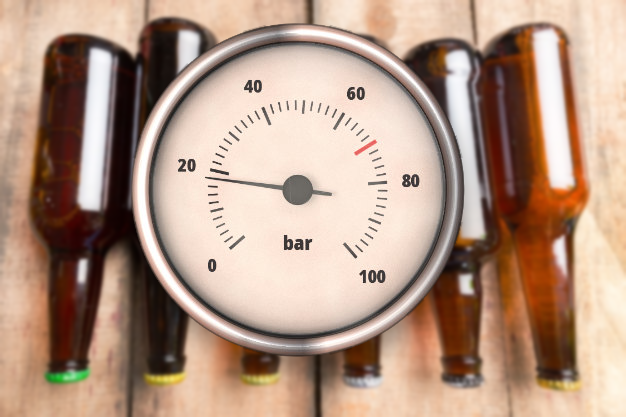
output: **18** bar
